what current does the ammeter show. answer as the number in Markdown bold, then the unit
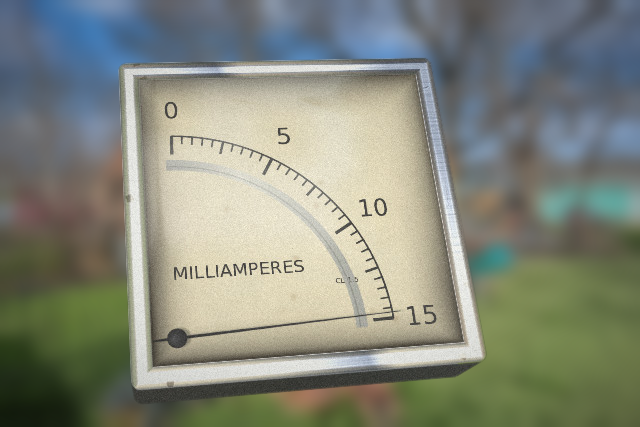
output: **14.75** mA
